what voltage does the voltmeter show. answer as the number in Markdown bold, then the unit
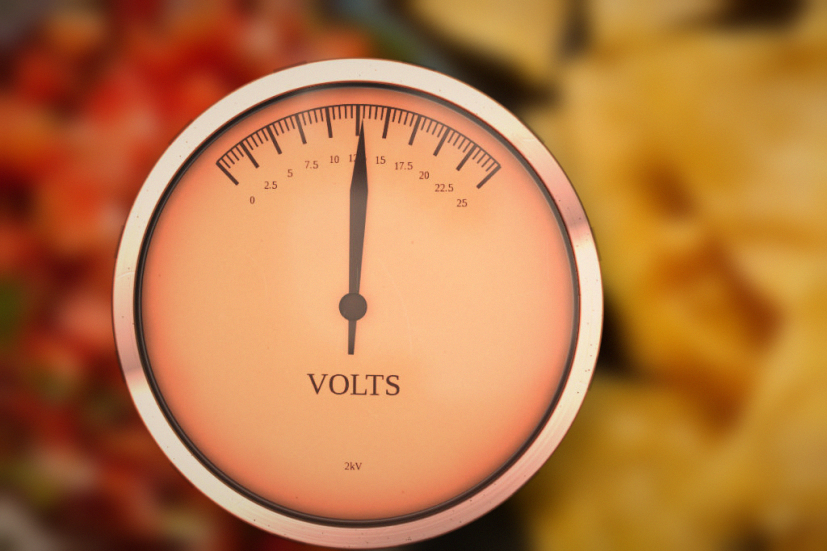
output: **13** V
